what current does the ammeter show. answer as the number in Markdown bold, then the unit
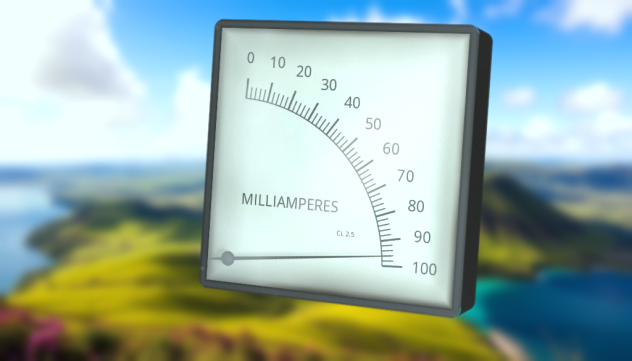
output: **96** mA
